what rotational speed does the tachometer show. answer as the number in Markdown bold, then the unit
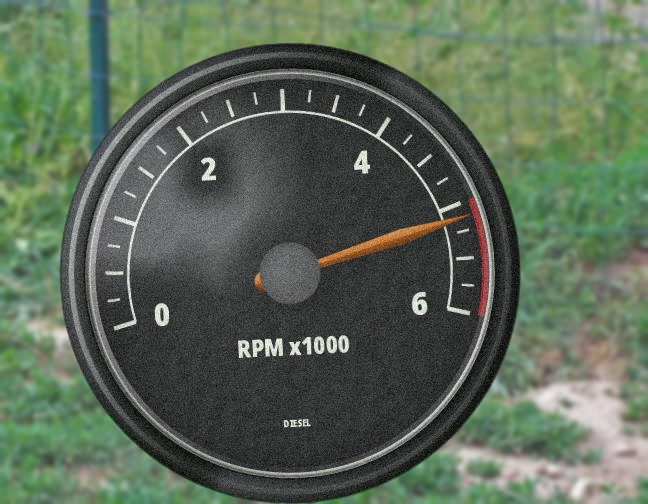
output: **5125** rpm
